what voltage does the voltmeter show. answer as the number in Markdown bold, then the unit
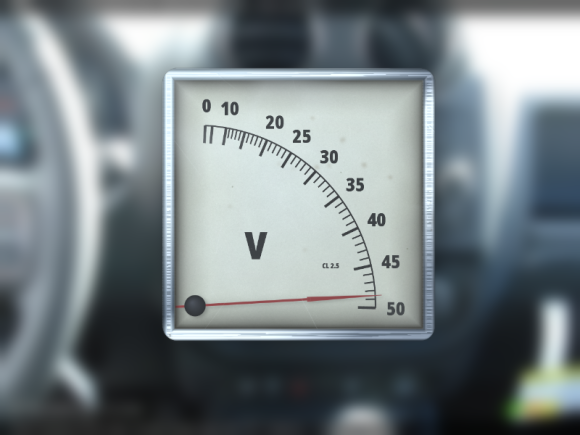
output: **48.5** V
